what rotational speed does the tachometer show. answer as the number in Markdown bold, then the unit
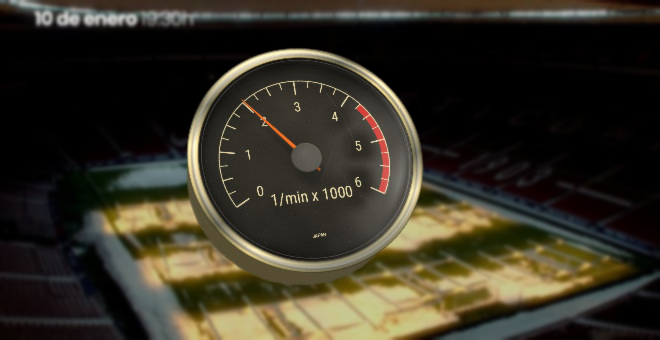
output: **2000** rpm
